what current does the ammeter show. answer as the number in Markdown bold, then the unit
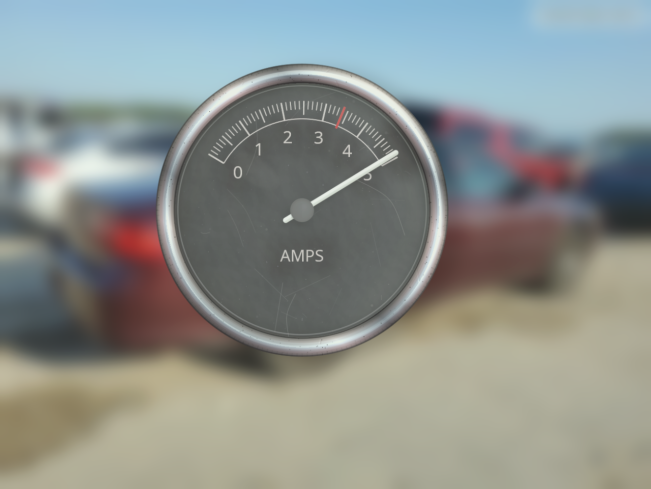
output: **4.9** A
